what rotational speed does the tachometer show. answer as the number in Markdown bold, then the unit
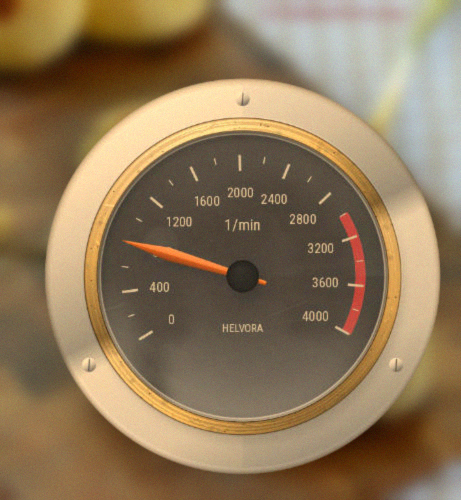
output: **800** rpm
